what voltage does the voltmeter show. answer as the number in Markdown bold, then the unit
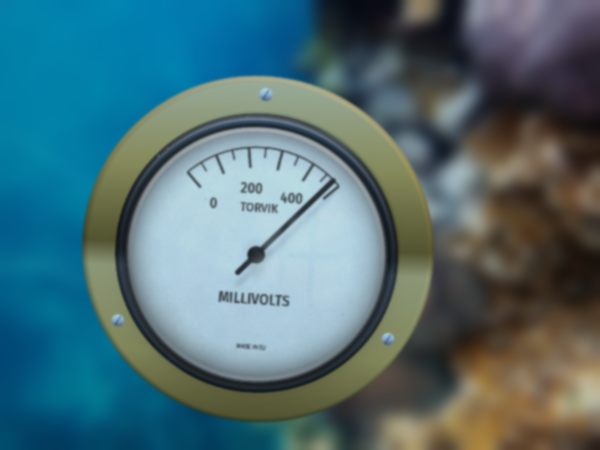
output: **475** mV
